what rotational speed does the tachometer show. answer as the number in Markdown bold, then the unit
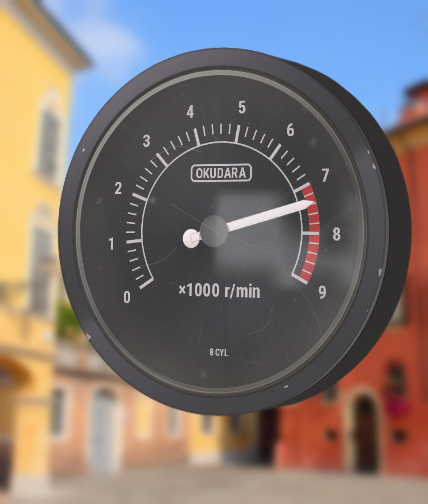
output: **7400** rpm
